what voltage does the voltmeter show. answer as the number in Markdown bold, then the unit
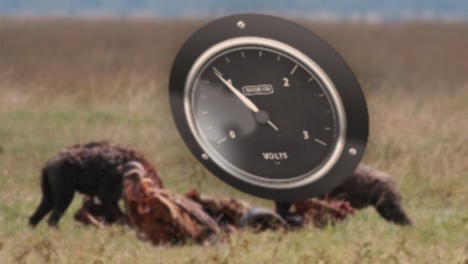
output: **1** V
